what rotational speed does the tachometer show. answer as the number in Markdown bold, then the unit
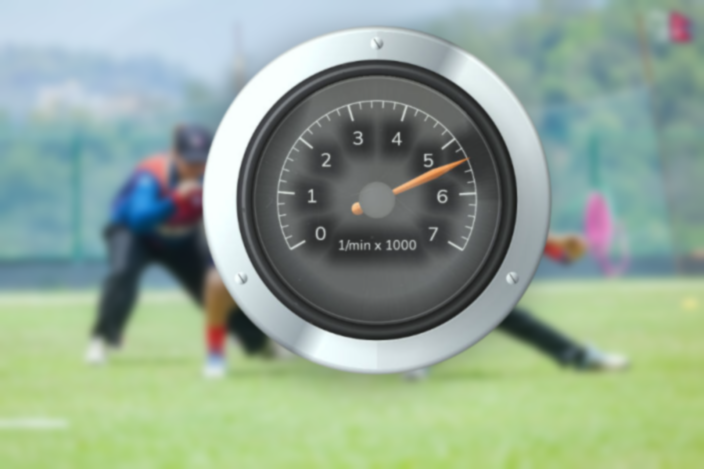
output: **5400** rpm
